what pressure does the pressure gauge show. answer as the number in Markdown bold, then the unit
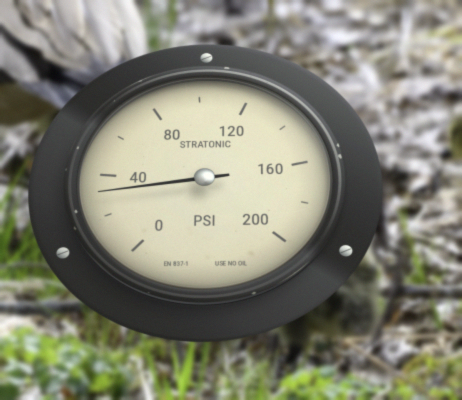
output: **30** psi
